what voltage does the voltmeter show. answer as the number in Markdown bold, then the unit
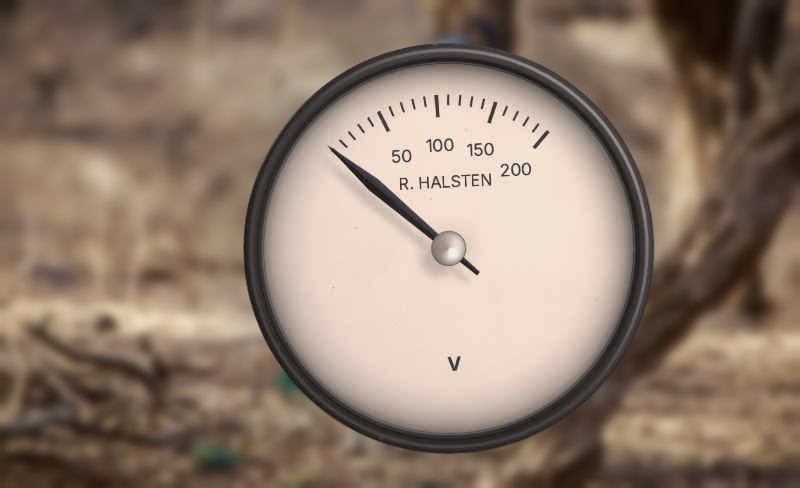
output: **0** V
